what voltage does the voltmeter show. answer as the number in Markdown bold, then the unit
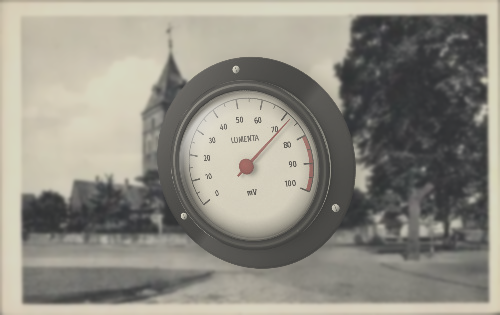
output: **72.5** mV
